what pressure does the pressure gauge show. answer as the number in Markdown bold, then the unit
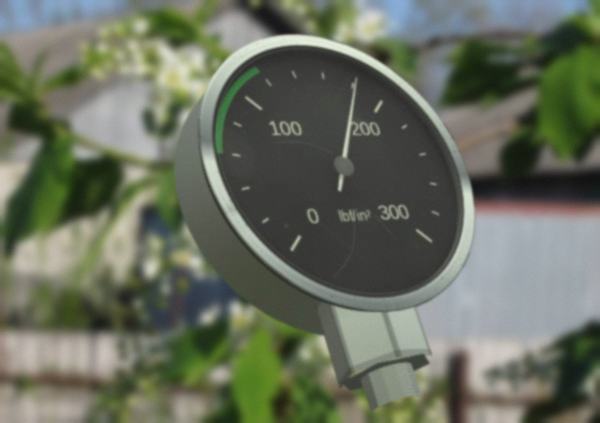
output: **180** psi
